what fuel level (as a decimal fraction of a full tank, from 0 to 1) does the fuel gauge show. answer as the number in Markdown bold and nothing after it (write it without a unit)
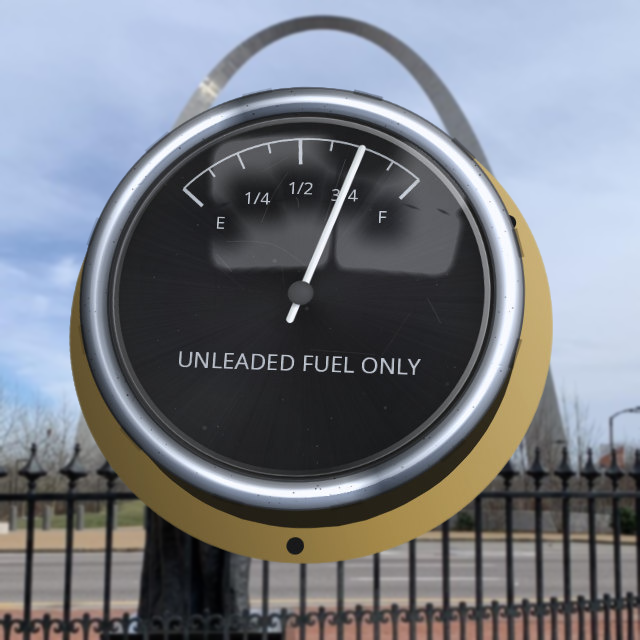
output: **0.75**
